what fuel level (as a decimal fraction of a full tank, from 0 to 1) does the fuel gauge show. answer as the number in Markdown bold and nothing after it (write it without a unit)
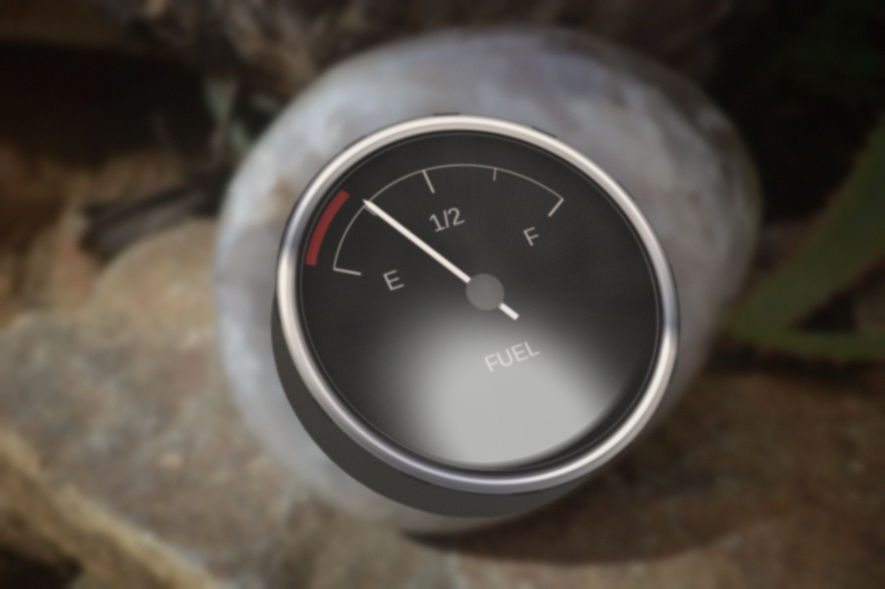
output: **0.25**
